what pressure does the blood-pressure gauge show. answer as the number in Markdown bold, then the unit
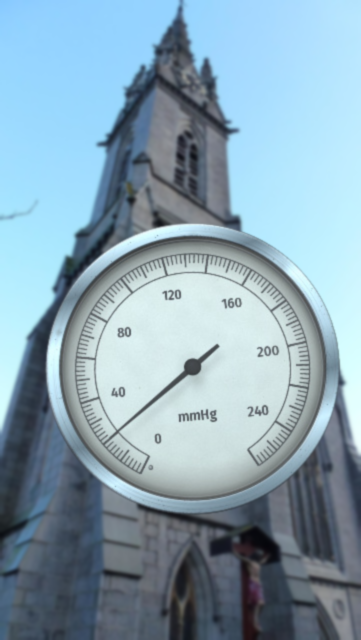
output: **20** mmHg
